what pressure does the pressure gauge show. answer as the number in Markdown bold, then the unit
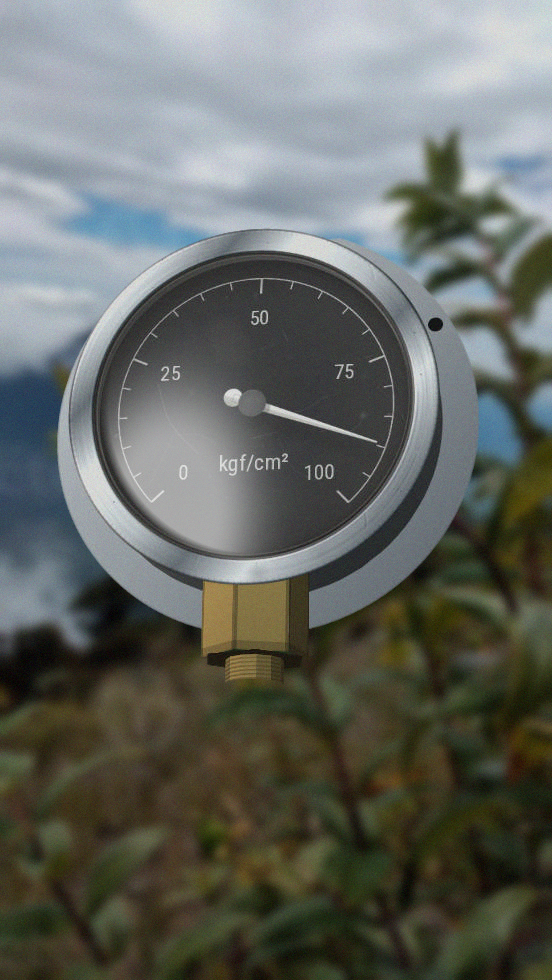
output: **90** kg/cm²
